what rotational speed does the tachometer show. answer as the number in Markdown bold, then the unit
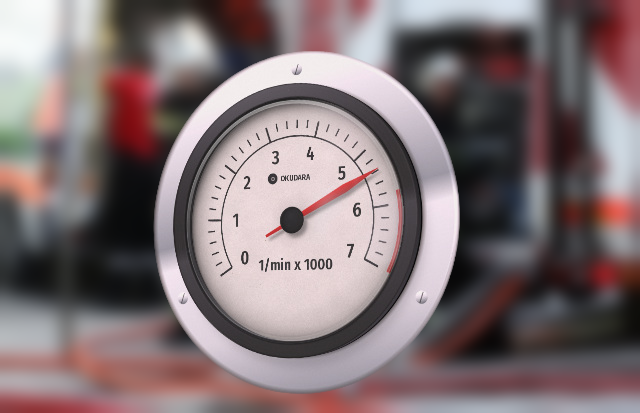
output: **5400** rpm
